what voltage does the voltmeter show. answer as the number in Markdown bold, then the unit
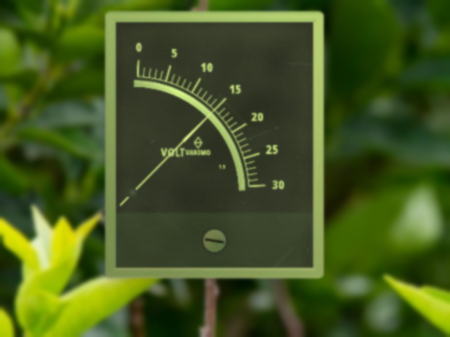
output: **15** V
